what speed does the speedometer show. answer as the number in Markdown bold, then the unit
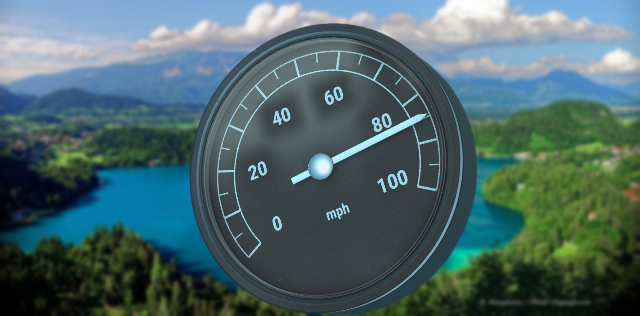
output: **85** mph
